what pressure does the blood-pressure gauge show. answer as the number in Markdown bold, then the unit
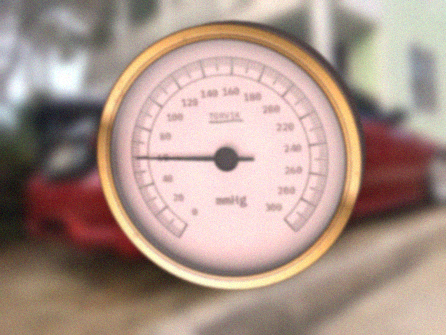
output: **60** mmHg
